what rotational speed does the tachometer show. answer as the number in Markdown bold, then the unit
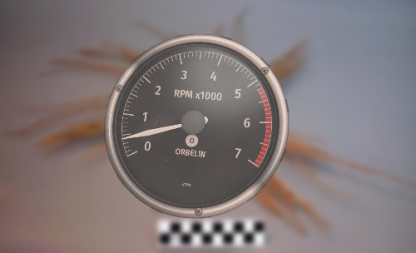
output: **400** rpm
